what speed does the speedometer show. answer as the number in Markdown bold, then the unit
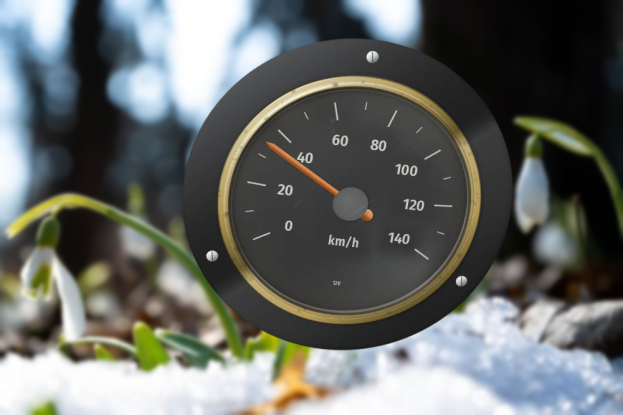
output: **35** km/h
